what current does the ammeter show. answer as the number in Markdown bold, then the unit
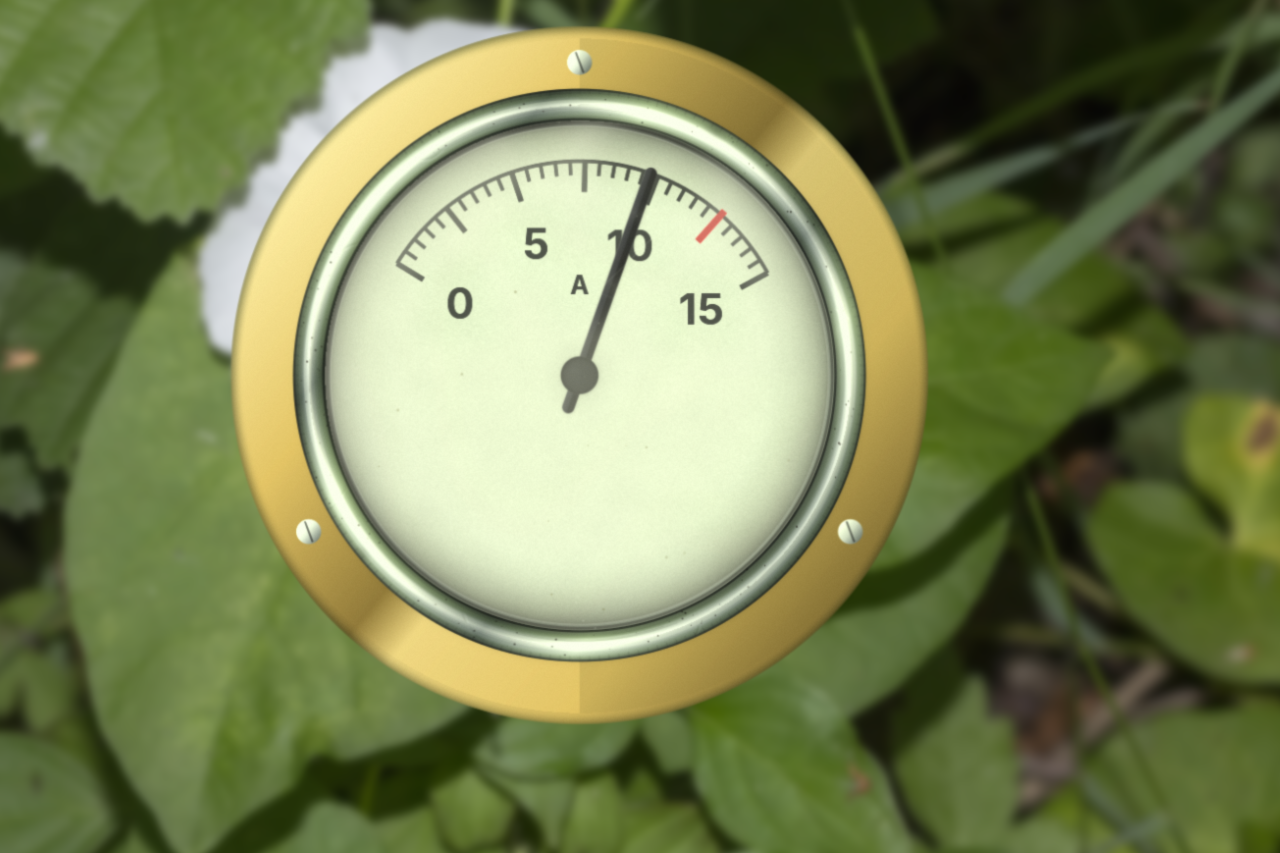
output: **9.75** A
